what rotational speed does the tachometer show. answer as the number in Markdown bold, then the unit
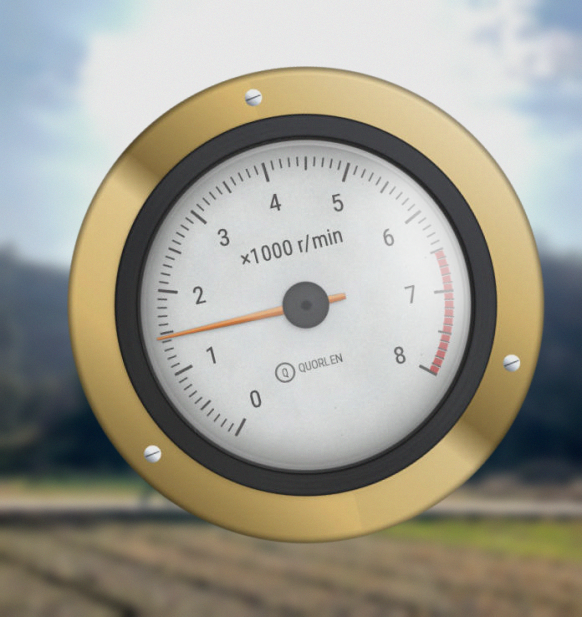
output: **1450** rpm
